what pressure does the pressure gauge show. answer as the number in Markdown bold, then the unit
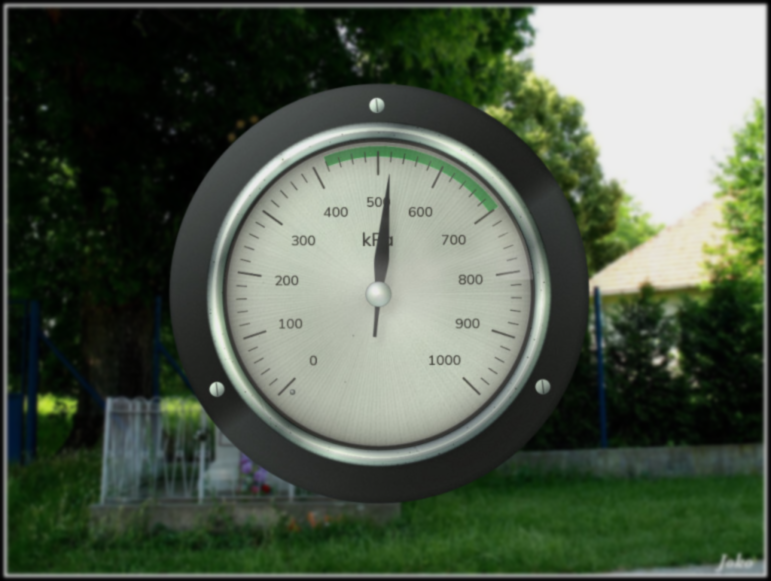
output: **520** kPa
